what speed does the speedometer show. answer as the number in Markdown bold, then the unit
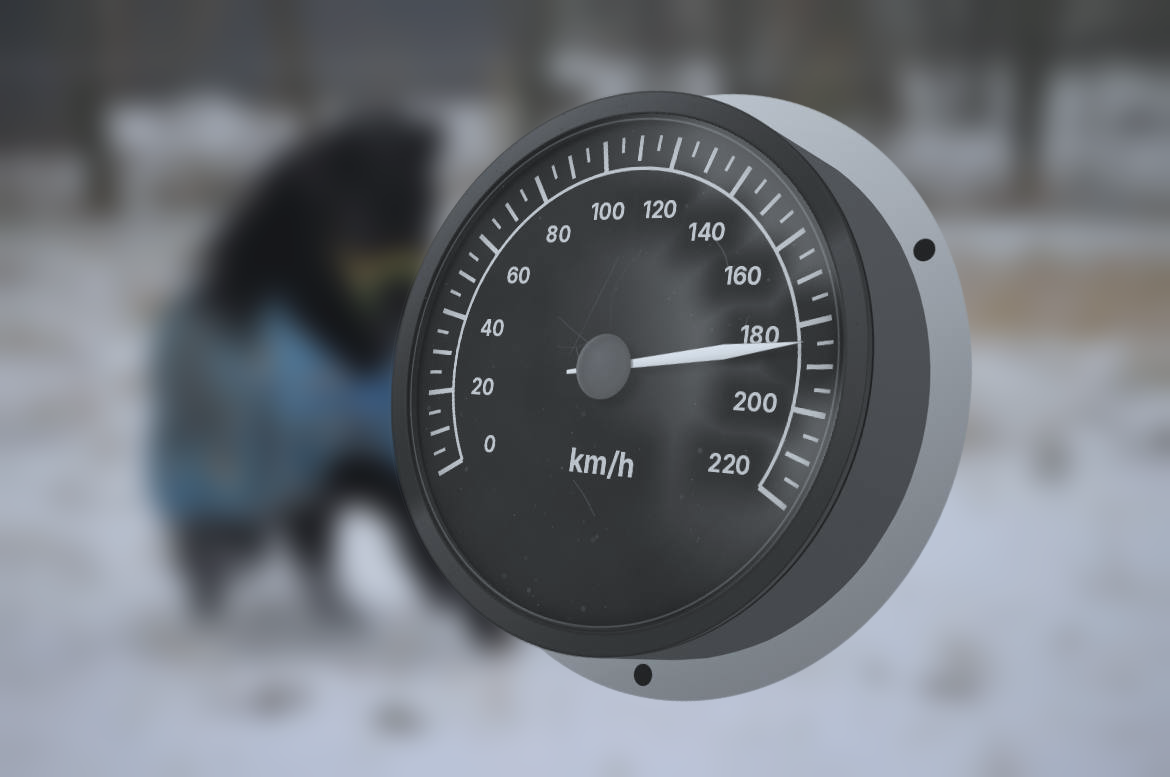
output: **185** km/h
